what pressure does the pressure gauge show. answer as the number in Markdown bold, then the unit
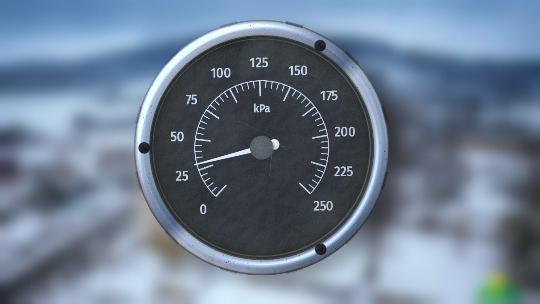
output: **30** kPa
